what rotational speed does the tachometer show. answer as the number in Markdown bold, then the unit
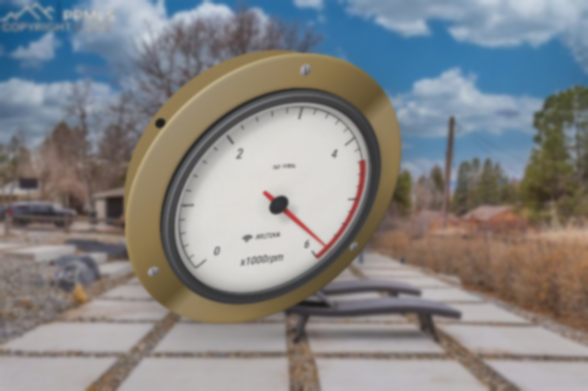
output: **5800** rpm
